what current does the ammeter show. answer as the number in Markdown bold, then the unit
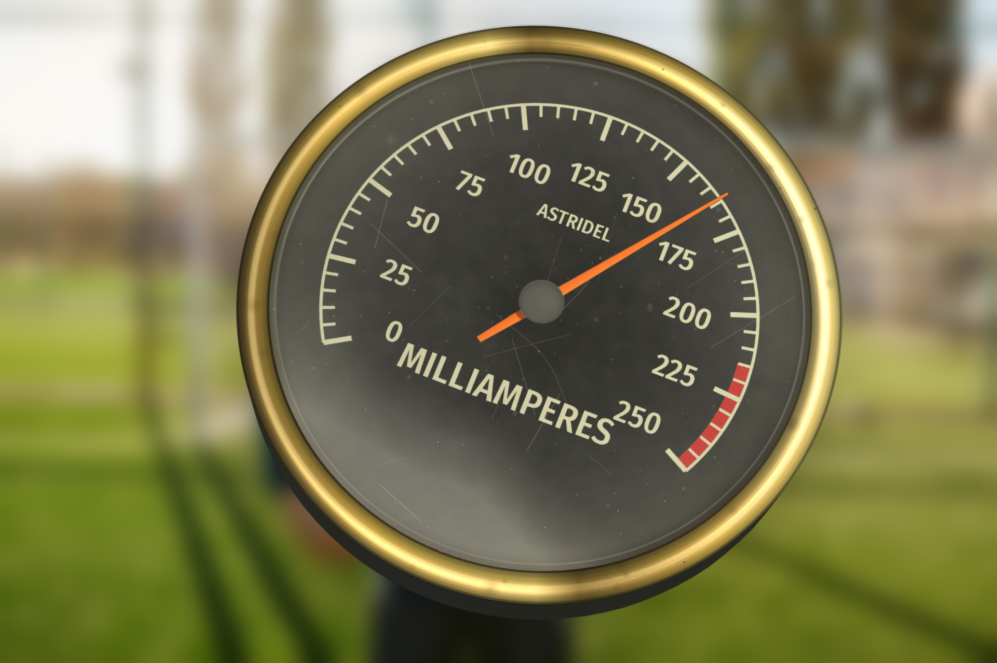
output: **165** mA
